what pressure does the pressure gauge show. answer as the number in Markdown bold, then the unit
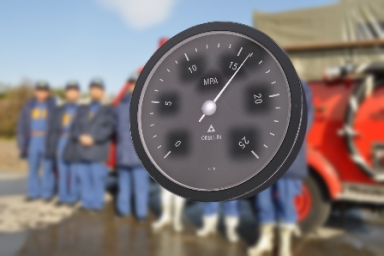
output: **16** MPa
